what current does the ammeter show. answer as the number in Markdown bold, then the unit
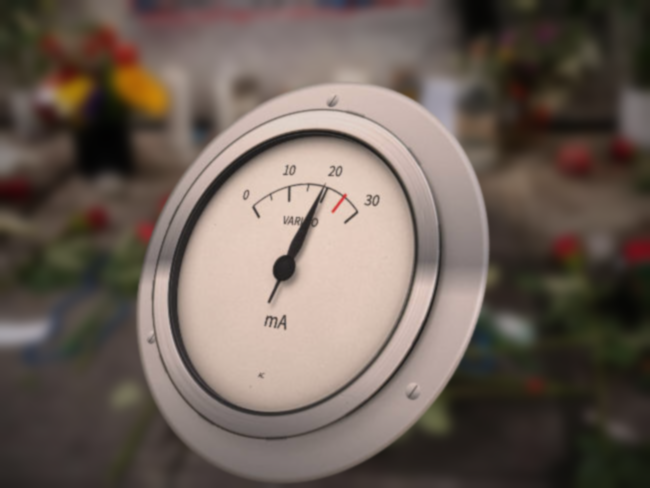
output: **20** mA
